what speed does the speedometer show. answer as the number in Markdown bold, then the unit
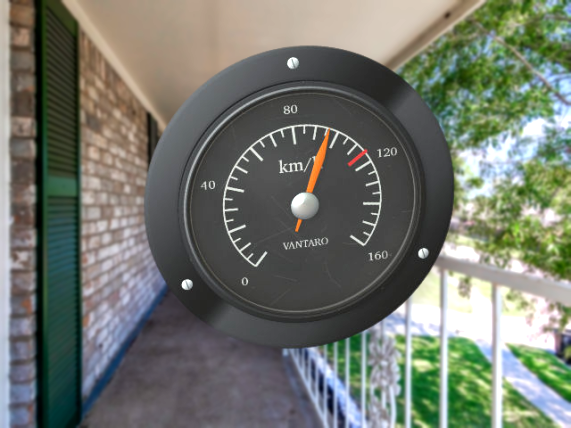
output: **95** km/h
